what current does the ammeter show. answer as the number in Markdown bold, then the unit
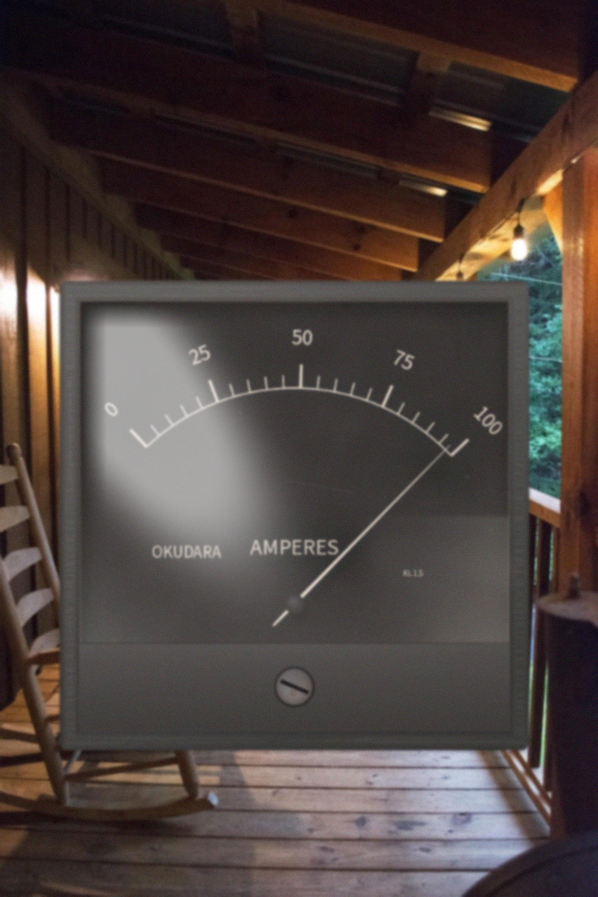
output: **97.5** A
